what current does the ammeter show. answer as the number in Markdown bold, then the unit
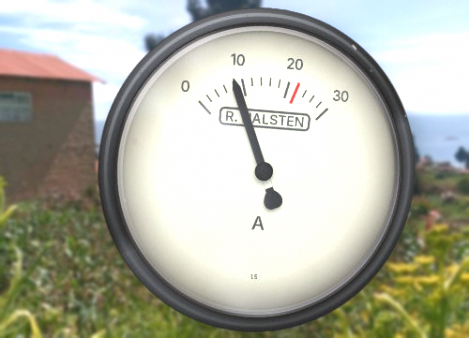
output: **8** A
